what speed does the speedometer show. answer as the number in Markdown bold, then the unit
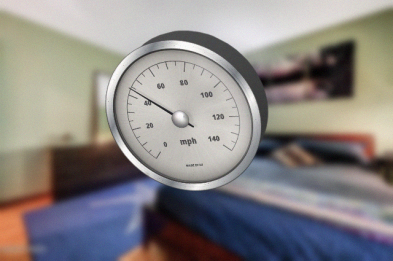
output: **45** mph
